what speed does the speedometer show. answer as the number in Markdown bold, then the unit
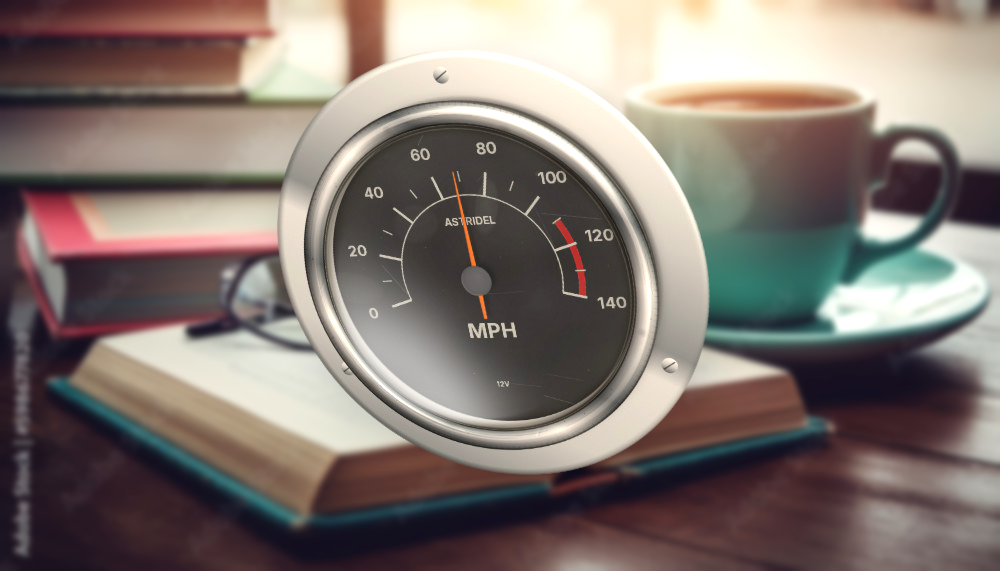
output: **70** mph
